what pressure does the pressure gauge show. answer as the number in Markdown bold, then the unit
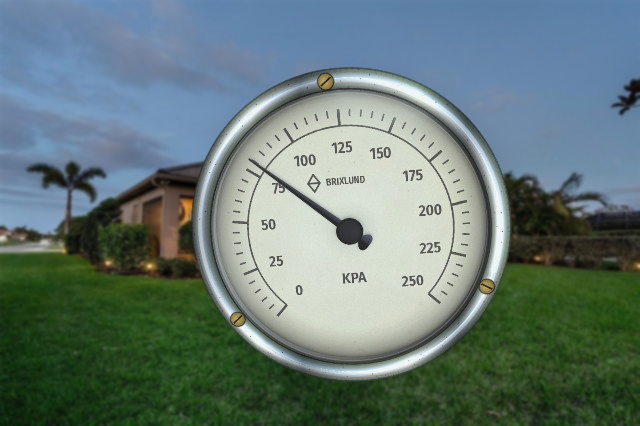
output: **80** kPa
